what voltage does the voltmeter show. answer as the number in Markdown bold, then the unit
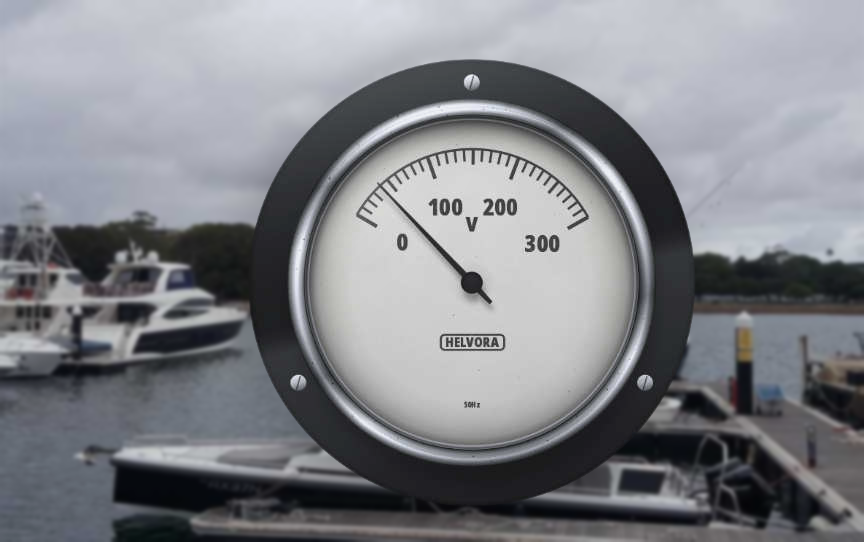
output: **40** V
